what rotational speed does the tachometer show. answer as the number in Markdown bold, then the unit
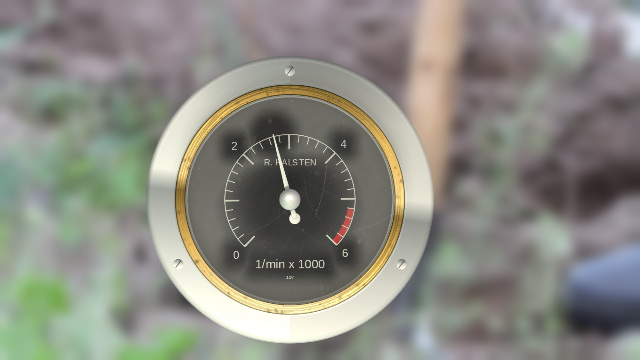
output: **2700** rpm
